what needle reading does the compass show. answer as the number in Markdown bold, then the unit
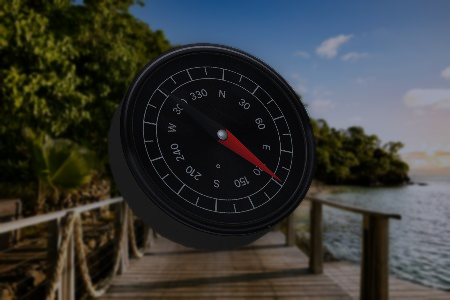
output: **120** °
